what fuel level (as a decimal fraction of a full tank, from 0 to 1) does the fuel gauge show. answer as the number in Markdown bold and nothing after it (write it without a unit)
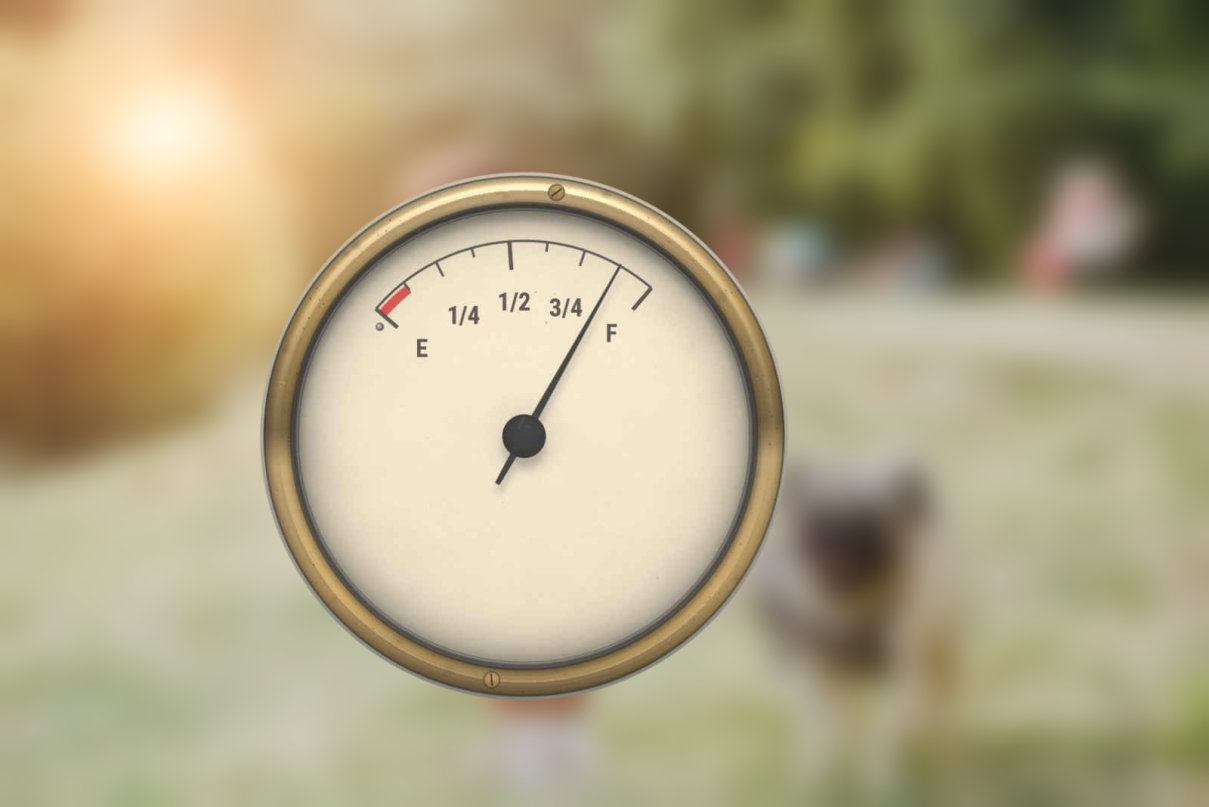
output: **0.875**
